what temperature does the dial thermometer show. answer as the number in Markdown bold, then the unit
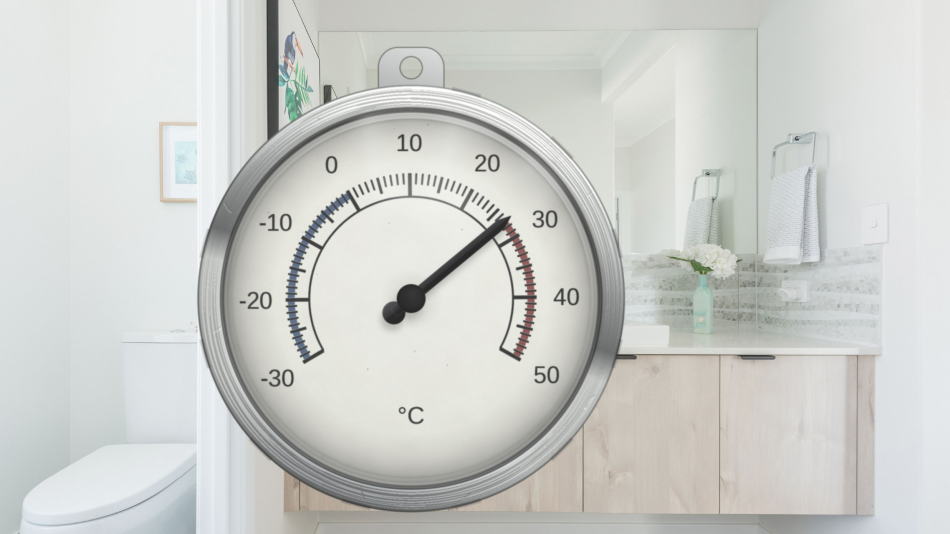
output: **27** °C
